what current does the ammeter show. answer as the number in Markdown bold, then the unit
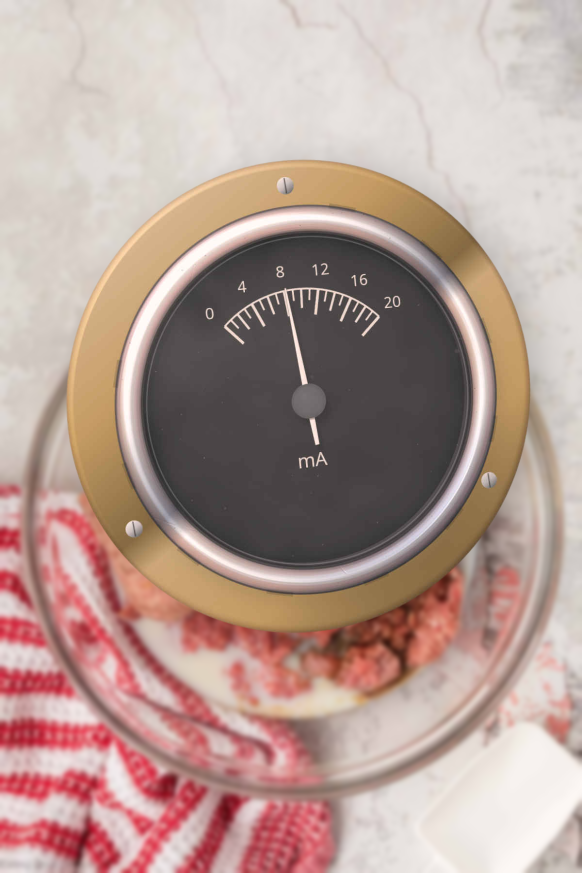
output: **8** mA
